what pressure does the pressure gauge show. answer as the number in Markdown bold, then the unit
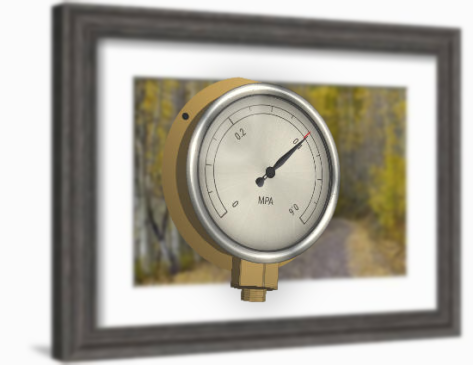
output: **0.4** MPa
